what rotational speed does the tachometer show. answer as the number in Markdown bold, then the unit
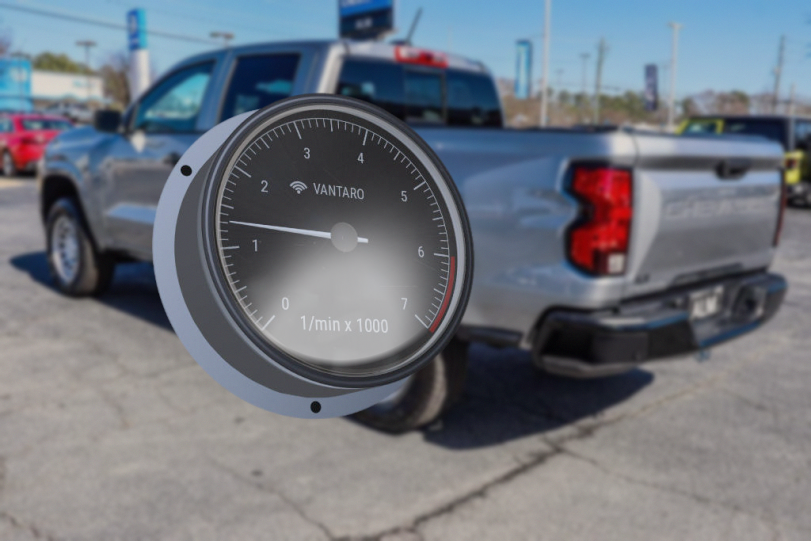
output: **1300** rpm
